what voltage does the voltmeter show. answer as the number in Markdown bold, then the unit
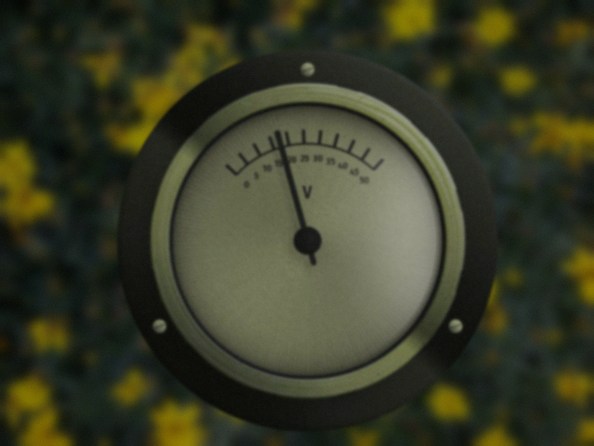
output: **17.5** V
